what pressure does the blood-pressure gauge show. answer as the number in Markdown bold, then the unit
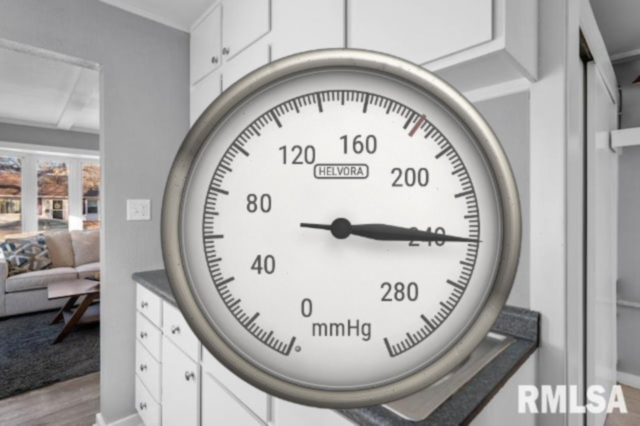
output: **240** mmHg
